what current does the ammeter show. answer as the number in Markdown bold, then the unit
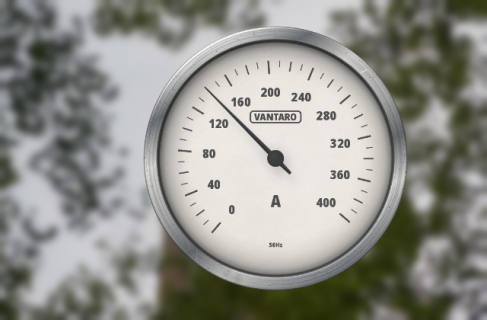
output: **140** A
